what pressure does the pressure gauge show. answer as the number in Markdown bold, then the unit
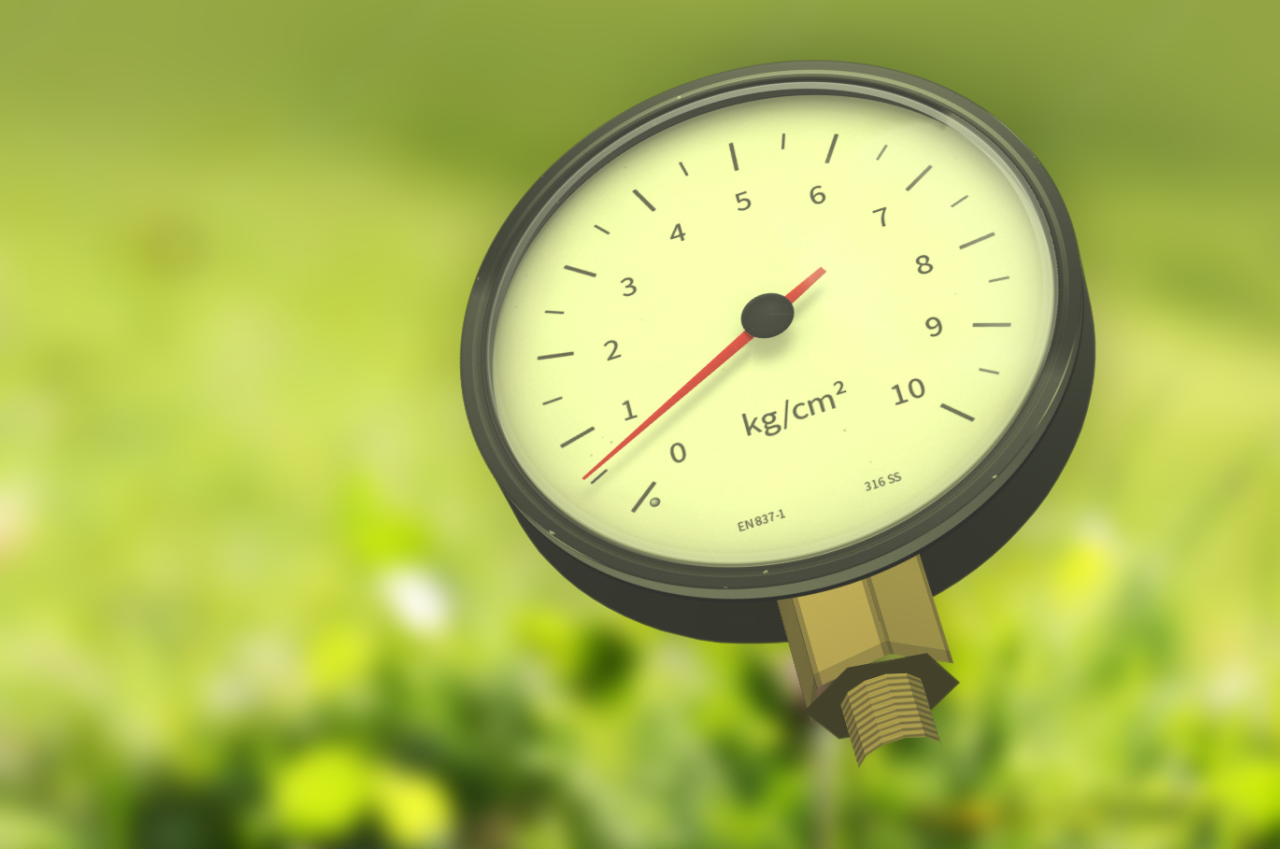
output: **0.5** kg/cm²
